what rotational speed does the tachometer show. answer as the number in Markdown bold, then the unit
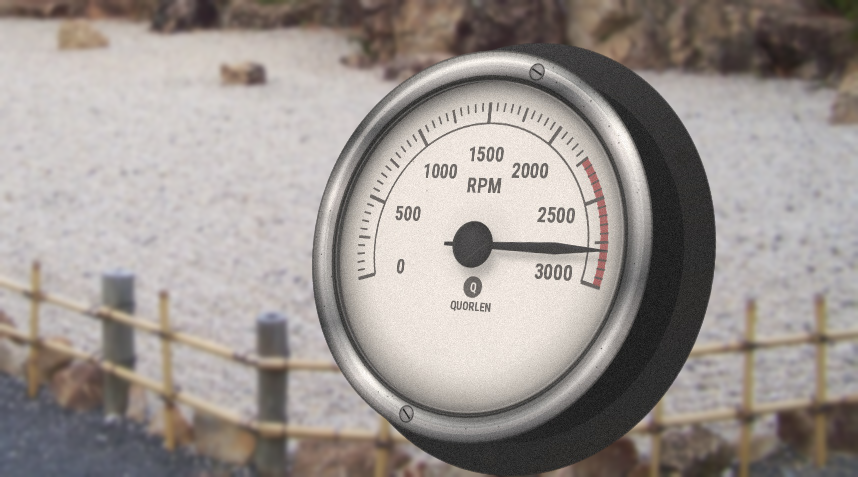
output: **2800** rpm
